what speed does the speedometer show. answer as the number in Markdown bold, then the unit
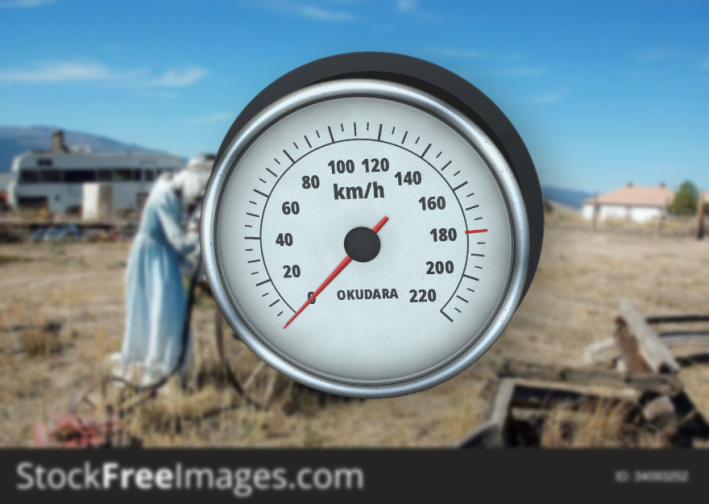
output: **0** km/h
